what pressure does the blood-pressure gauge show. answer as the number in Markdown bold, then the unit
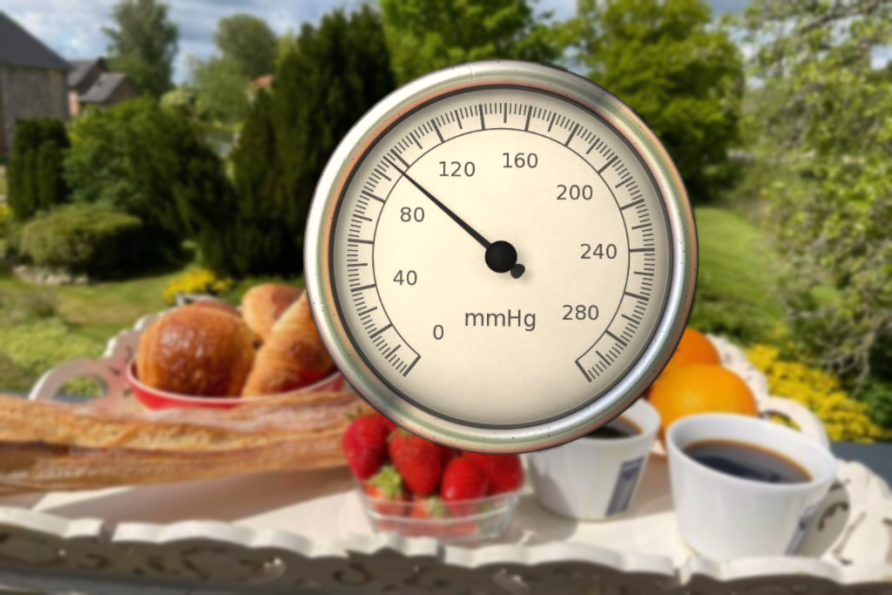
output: **96** mmHg
